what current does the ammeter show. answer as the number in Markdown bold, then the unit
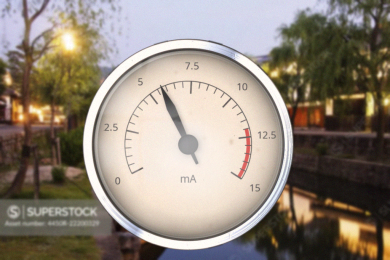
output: **5.75** mA
